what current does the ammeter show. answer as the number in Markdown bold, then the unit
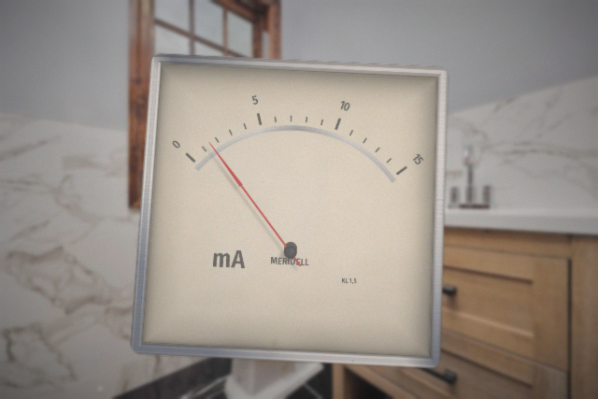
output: **1.5** mA
